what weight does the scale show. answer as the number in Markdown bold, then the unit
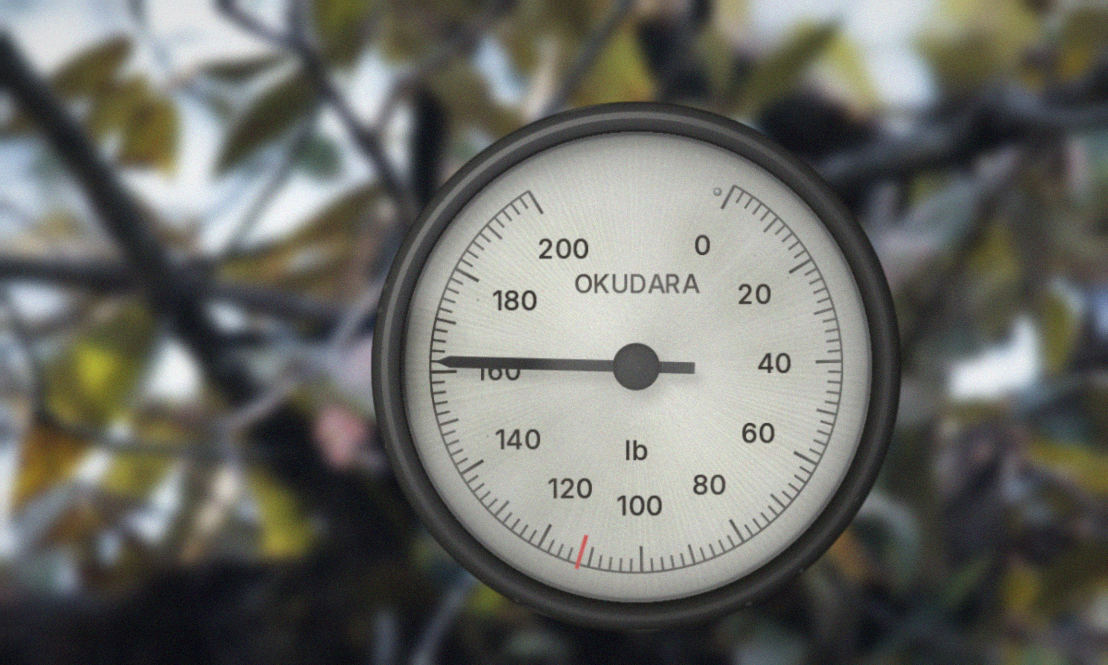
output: **162** lb
